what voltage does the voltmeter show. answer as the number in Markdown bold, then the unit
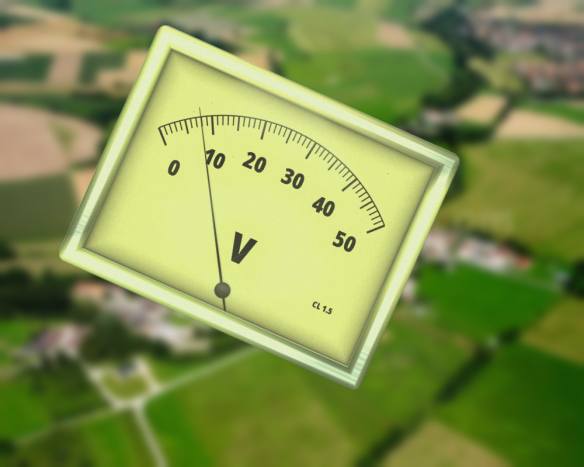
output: **8** V
